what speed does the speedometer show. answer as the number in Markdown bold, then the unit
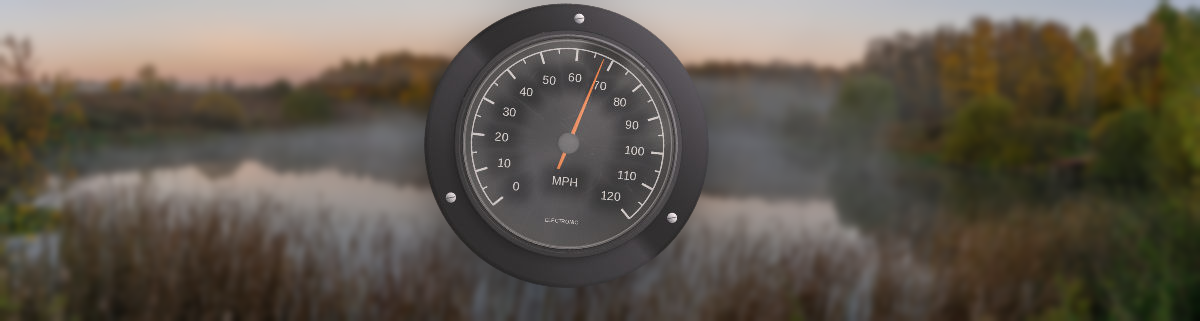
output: **67.5** mph
